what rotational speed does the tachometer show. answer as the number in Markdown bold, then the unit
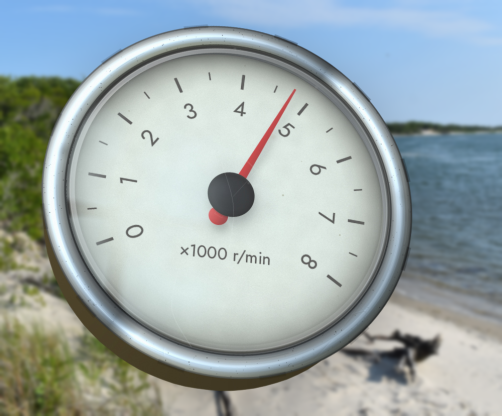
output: **4750** rpm
